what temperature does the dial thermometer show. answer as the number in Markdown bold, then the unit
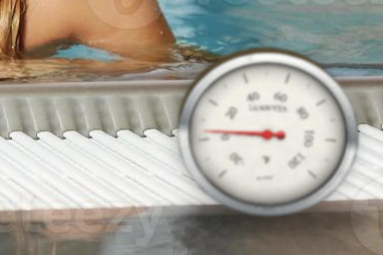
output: **5** °F
